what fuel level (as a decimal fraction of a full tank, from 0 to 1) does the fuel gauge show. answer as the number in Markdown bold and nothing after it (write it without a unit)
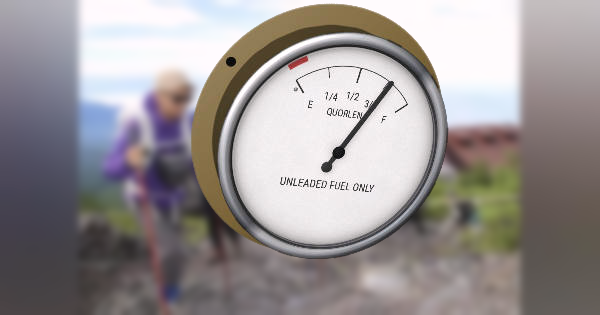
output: **0.75**
